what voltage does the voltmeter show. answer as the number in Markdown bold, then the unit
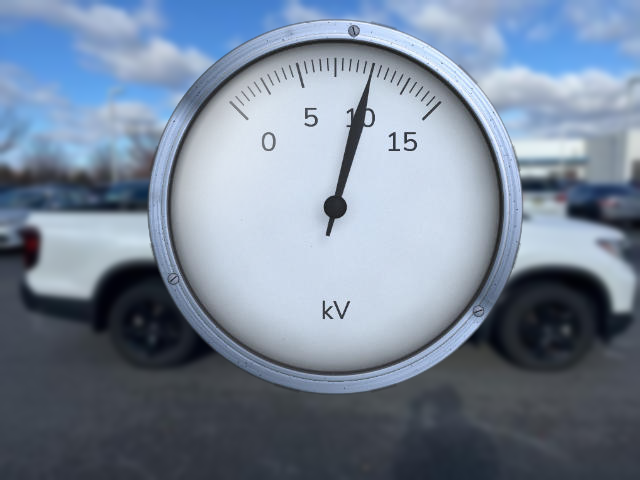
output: **10** kV
